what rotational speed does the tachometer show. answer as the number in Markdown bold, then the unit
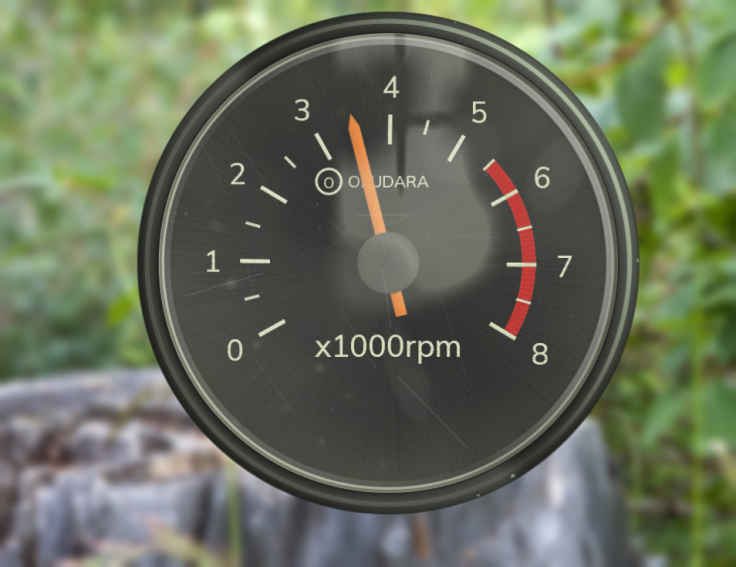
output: **3500** rpm
